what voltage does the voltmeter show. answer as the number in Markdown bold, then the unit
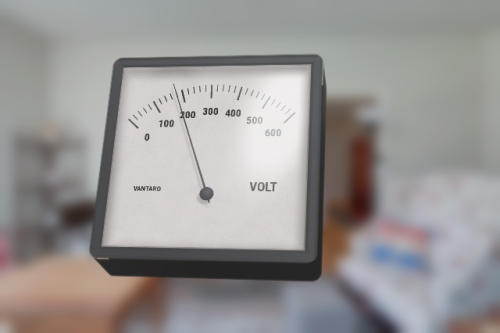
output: **180** V
